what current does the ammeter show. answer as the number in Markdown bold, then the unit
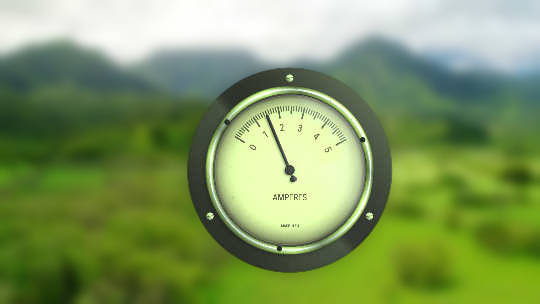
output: **1.5** A
